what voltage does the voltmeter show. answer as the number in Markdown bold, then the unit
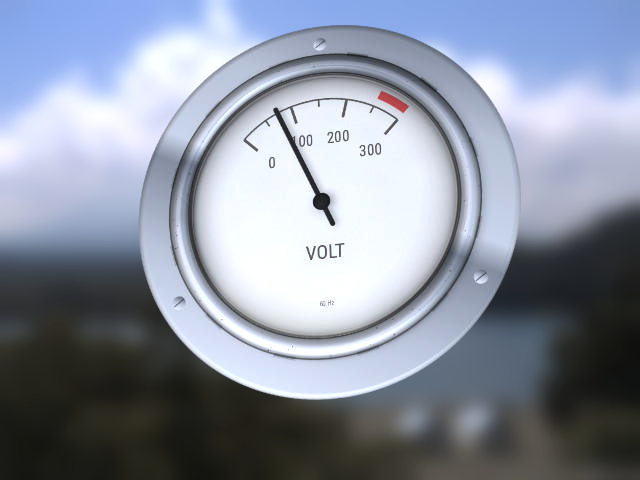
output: **75** V
